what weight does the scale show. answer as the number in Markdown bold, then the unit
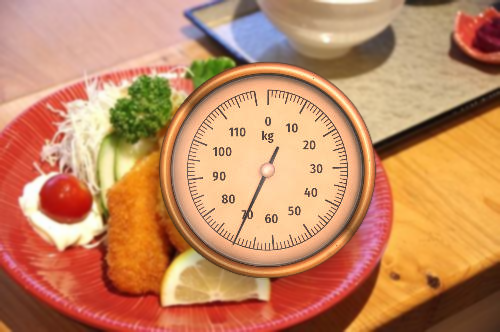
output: **70** kg
